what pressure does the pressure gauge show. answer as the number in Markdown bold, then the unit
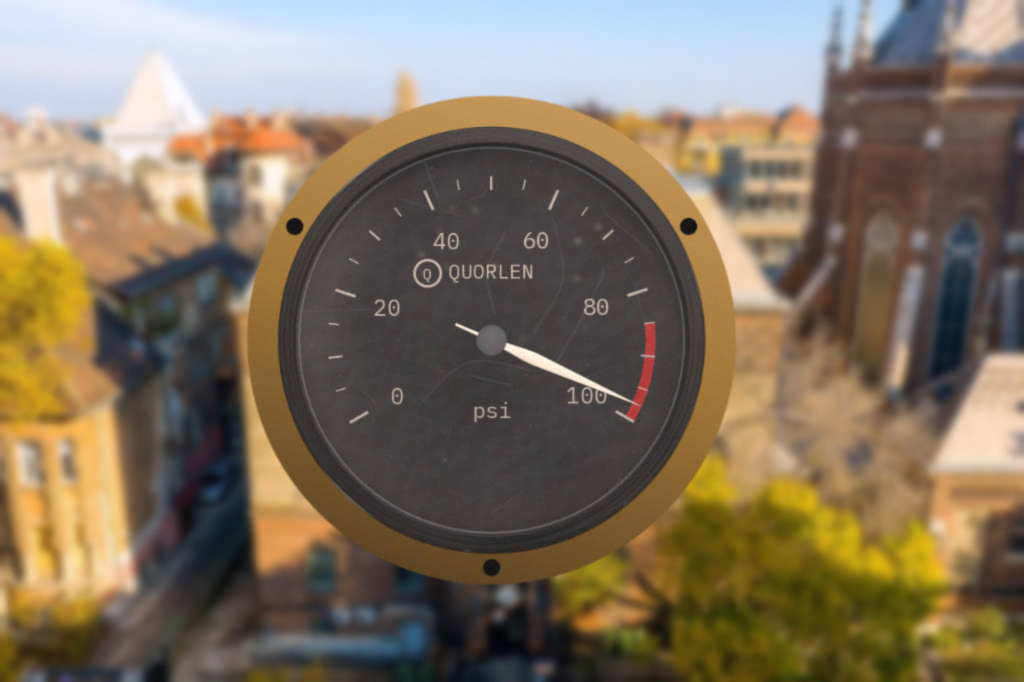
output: **97.5** psi
